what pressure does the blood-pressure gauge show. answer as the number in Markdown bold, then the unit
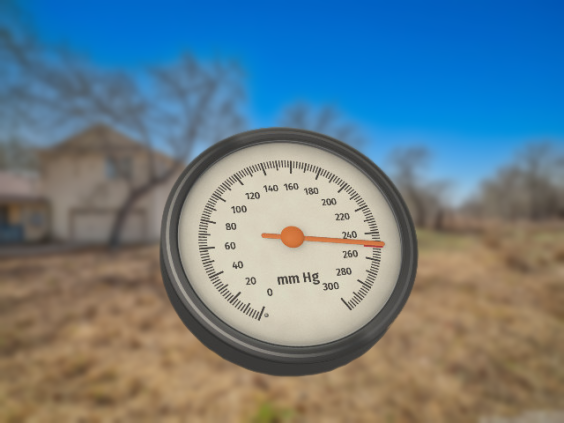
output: **250** mmHg
